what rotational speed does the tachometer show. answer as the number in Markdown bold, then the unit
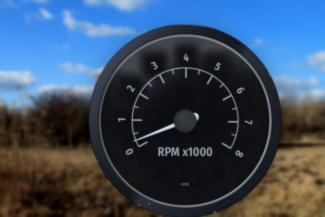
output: **250** rpm
